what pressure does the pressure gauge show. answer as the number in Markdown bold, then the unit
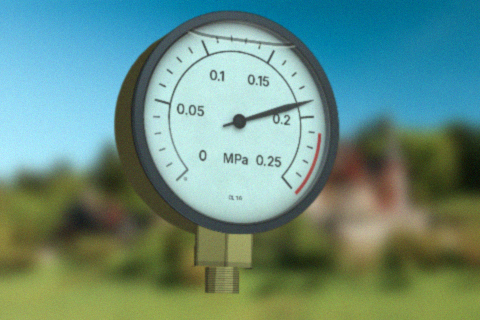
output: **0.19** MPa
